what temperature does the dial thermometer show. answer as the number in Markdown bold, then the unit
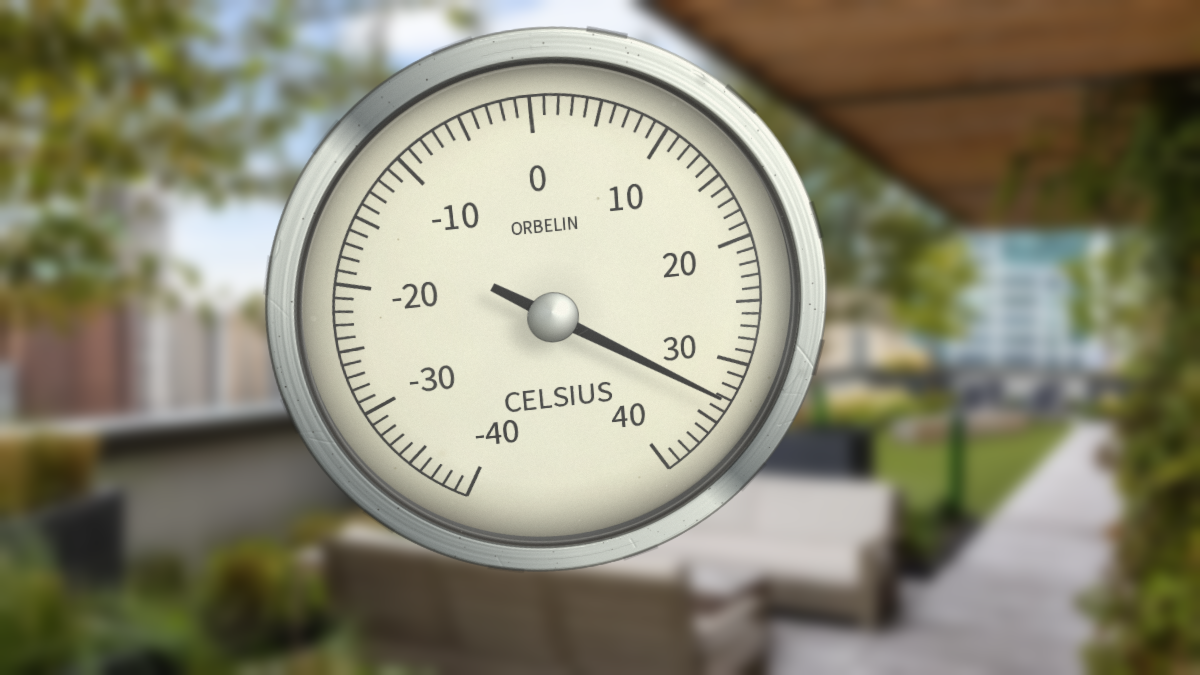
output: **33** °C
